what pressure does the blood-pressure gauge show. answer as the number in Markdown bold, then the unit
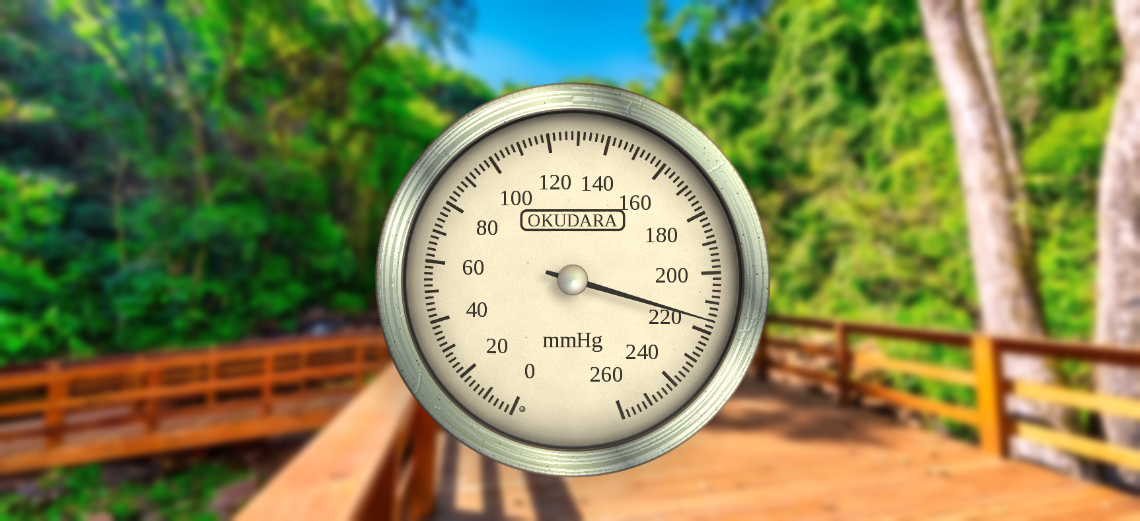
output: **216** mmHg
